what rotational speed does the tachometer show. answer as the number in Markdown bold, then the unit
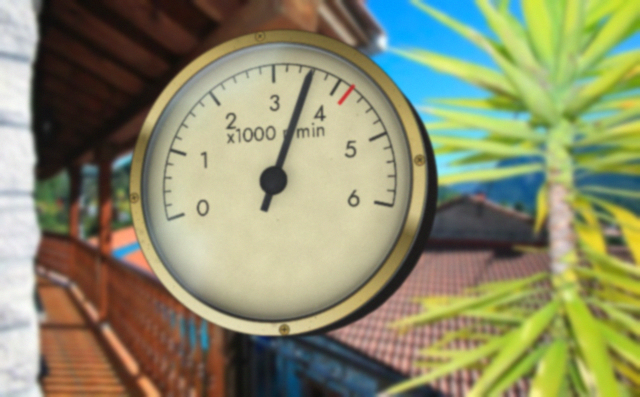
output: **3600** rpm
